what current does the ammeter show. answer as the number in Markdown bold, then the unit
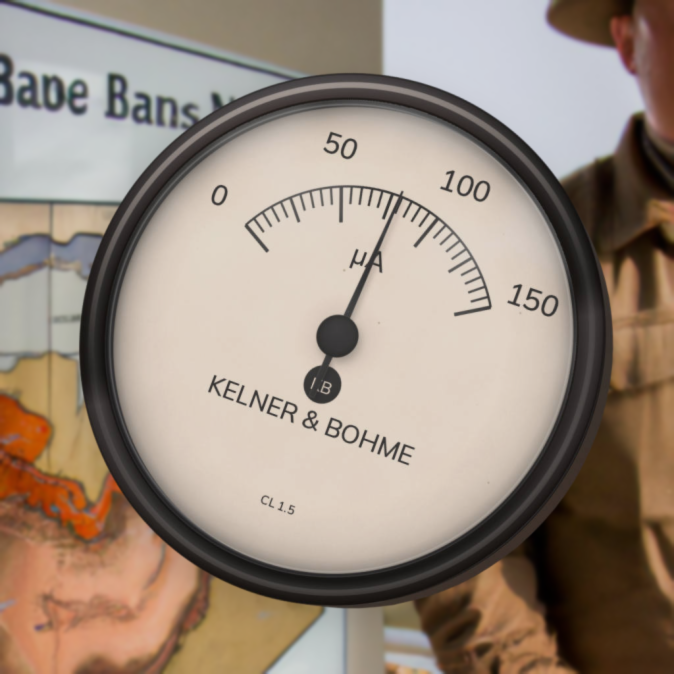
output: **80** µA
